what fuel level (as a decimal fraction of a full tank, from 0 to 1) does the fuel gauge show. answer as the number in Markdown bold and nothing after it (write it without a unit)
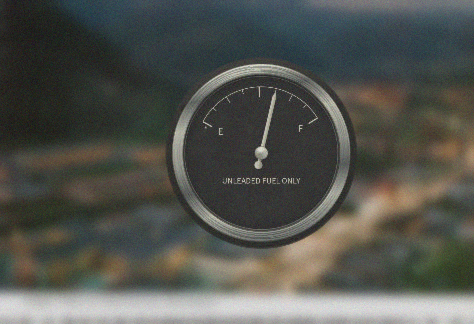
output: **0.625**
